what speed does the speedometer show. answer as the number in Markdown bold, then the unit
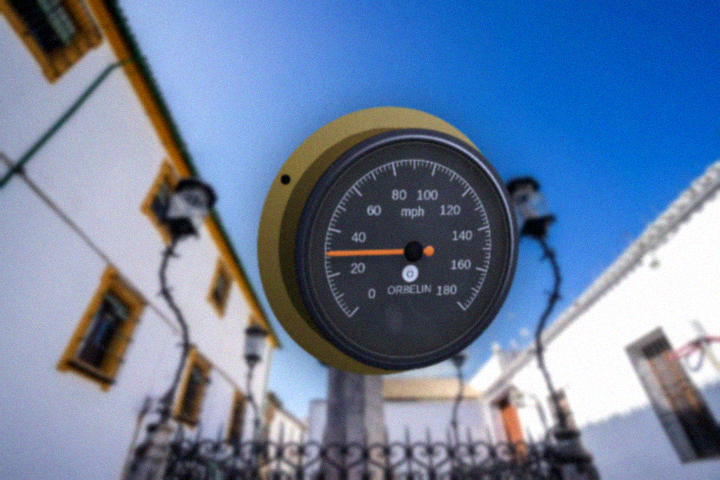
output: **30** mph
